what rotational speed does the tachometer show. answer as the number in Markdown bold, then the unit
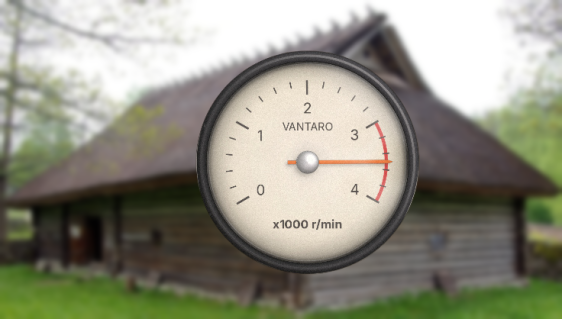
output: **3500** rpm
